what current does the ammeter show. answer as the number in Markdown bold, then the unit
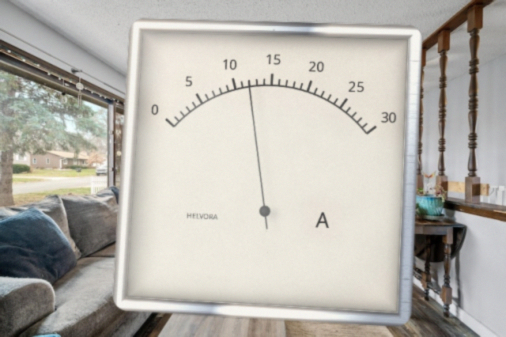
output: **12** A
